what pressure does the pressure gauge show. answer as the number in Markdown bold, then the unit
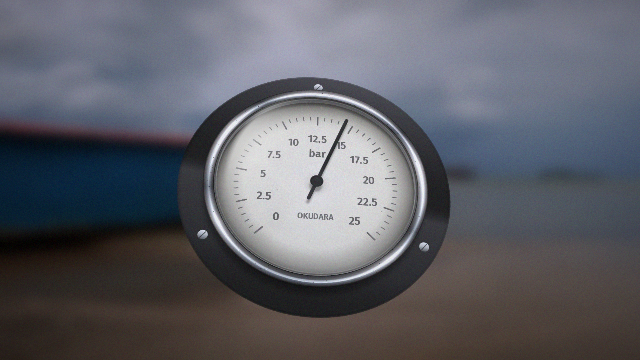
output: **14.5** bar
